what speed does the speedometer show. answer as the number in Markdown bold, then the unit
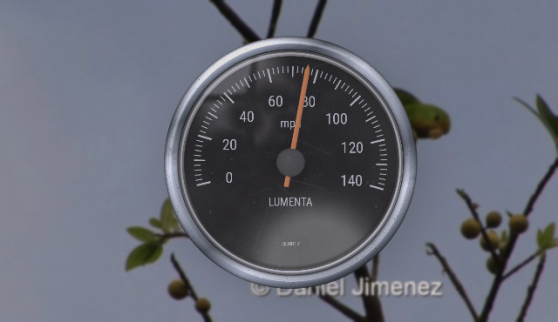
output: **76** mph
